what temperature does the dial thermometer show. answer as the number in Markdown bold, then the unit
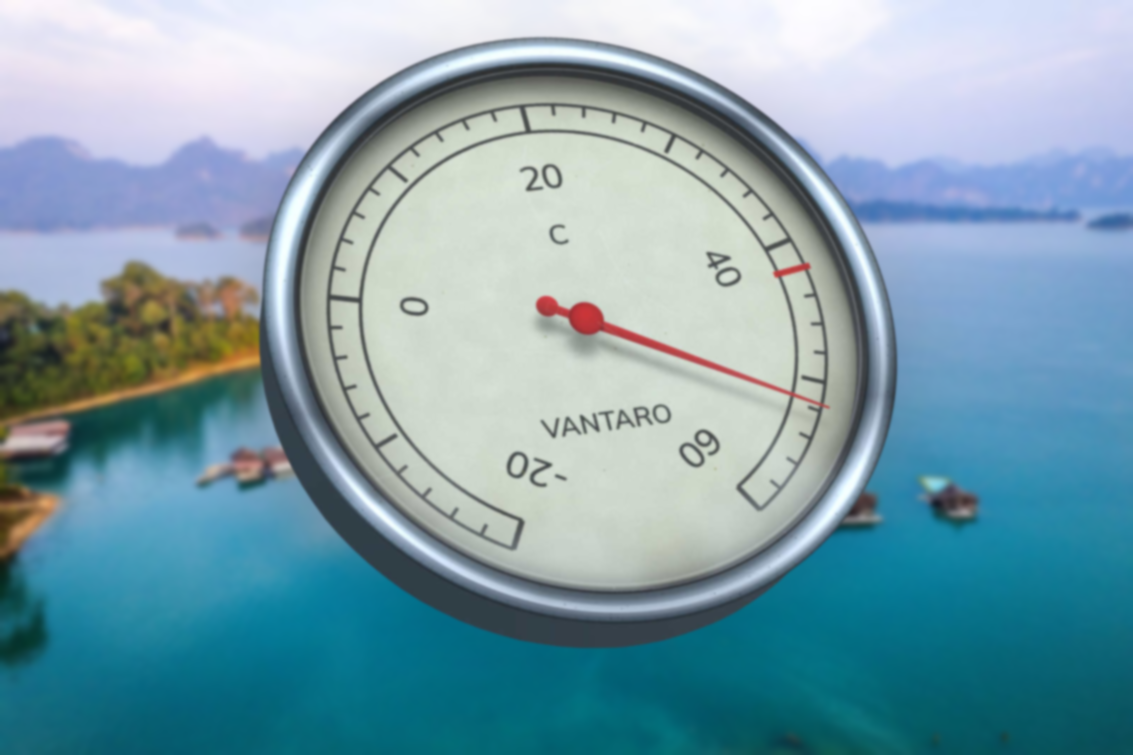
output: **52** °C
